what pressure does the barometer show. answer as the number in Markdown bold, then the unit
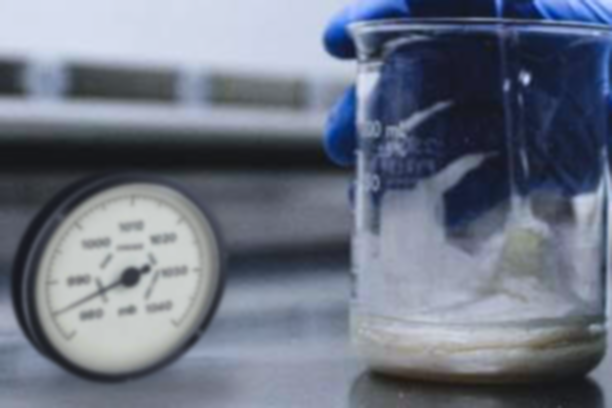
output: **985** mbar
